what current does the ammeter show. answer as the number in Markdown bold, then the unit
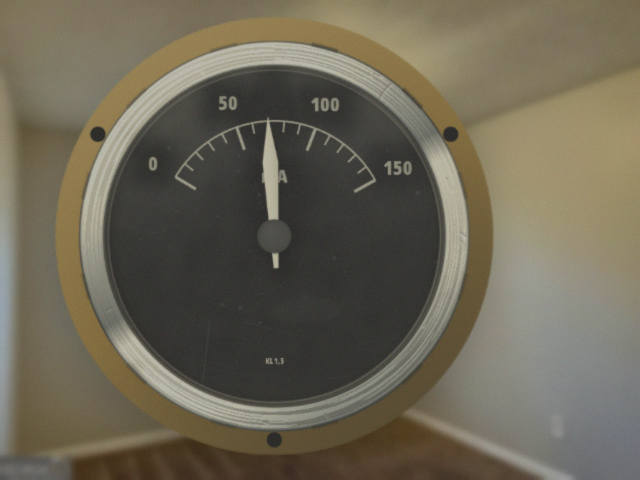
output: **70** mA
